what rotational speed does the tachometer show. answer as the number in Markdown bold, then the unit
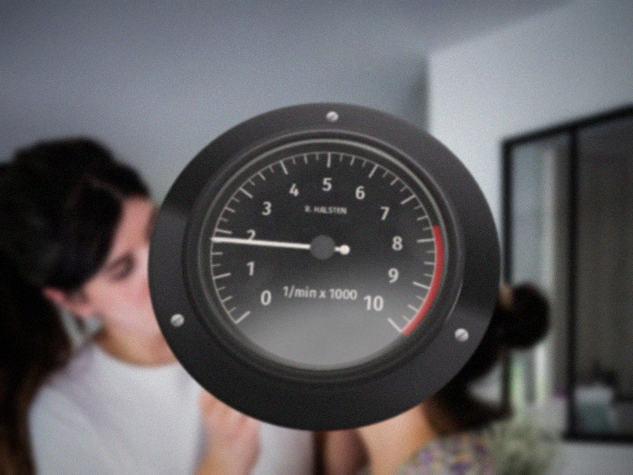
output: **1750** rpm
